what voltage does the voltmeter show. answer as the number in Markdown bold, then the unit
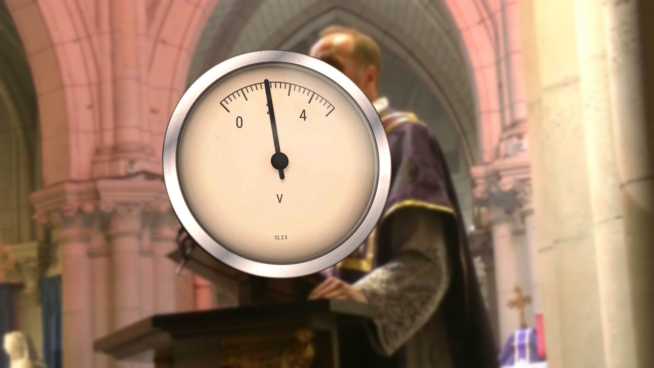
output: **2** V
